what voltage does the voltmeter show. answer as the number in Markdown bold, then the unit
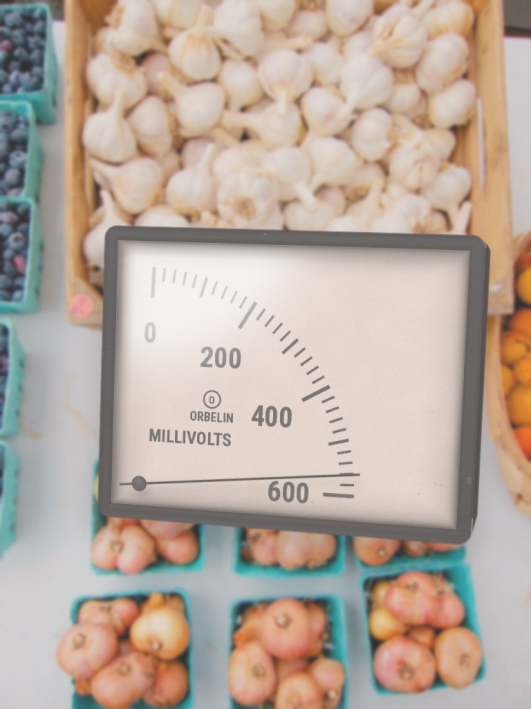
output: **560** mV
